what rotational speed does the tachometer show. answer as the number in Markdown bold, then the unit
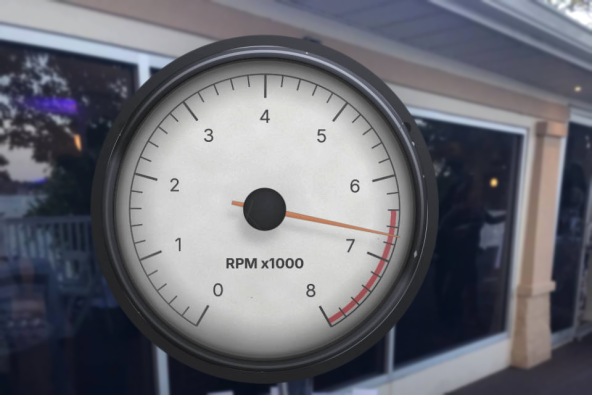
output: **6700** rpm
